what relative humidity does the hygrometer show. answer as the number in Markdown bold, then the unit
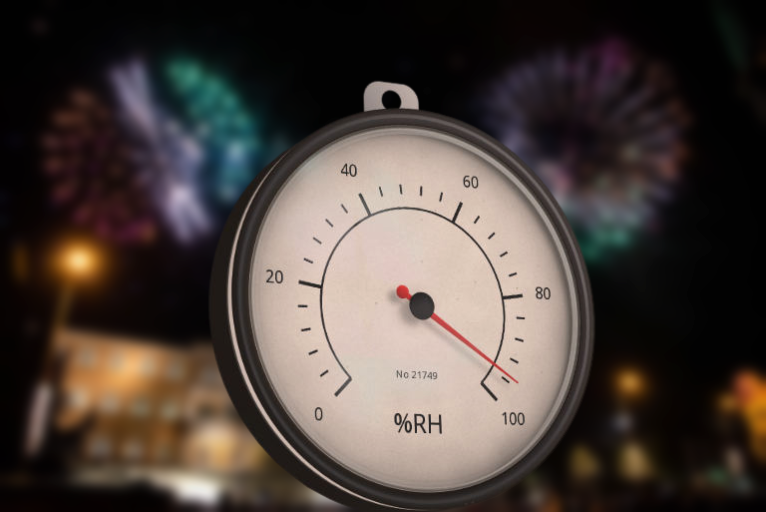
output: **96** %
